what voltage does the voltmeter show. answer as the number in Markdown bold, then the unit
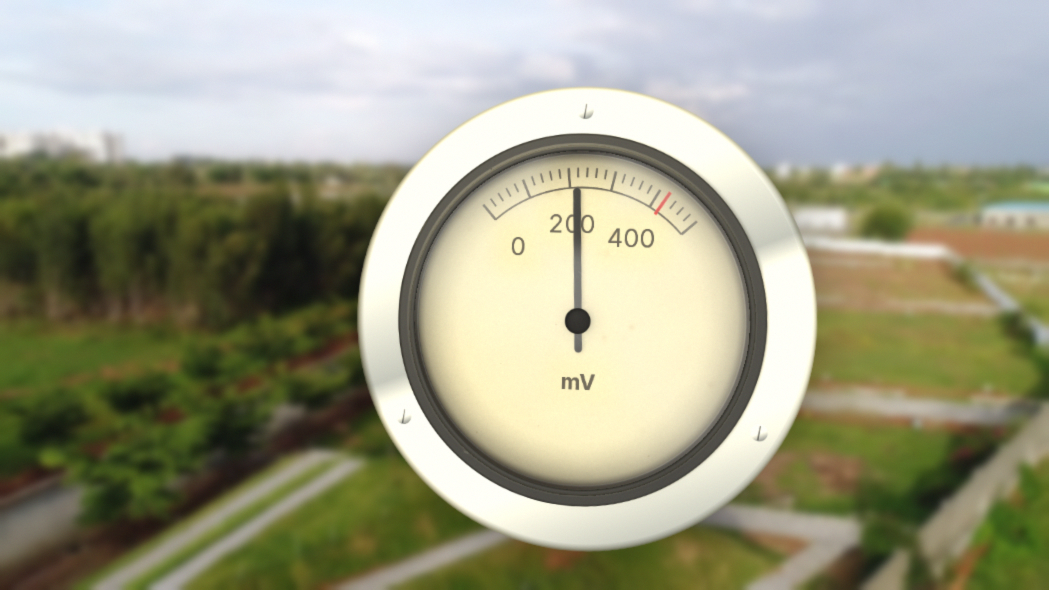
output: **220** mV
